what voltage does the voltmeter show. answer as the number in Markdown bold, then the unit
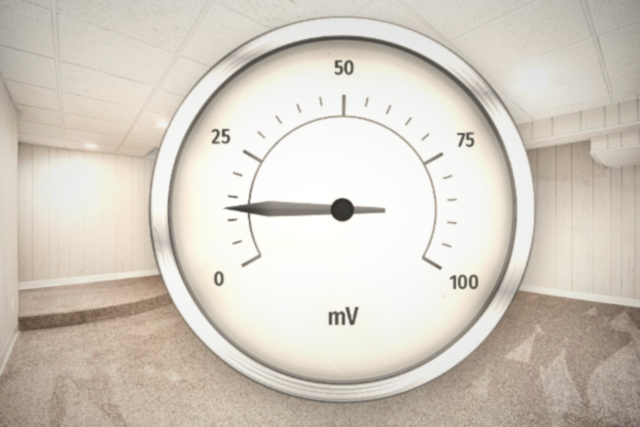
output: **12.5** mV
